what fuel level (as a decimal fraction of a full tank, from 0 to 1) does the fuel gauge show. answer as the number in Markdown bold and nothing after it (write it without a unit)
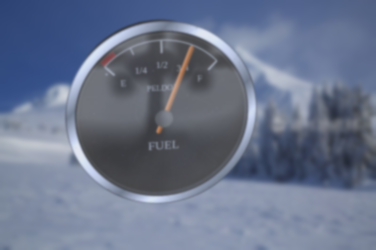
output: **0.75**
